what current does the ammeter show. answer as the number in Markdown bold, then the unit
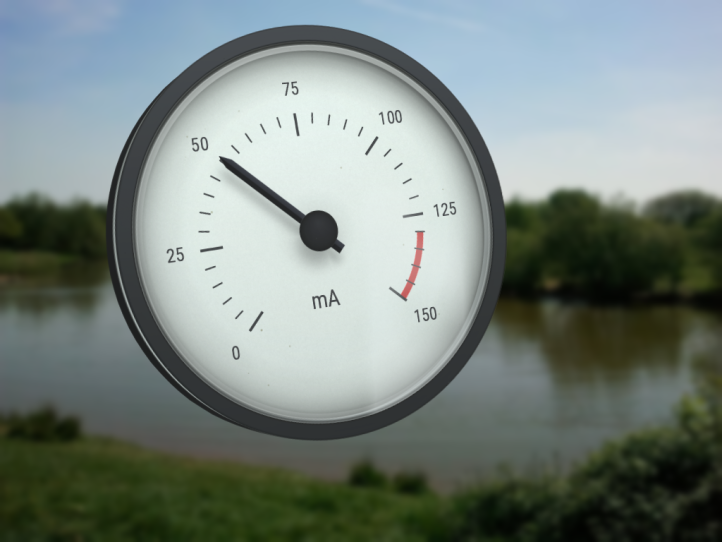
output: **50** mA
